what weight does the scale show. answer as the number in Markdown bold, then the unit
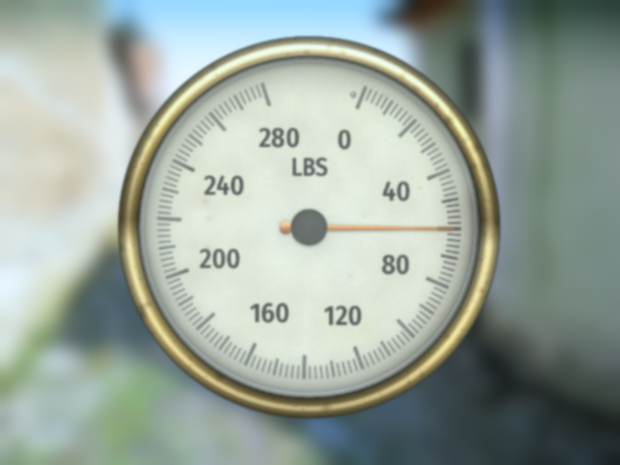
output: **60** lb
